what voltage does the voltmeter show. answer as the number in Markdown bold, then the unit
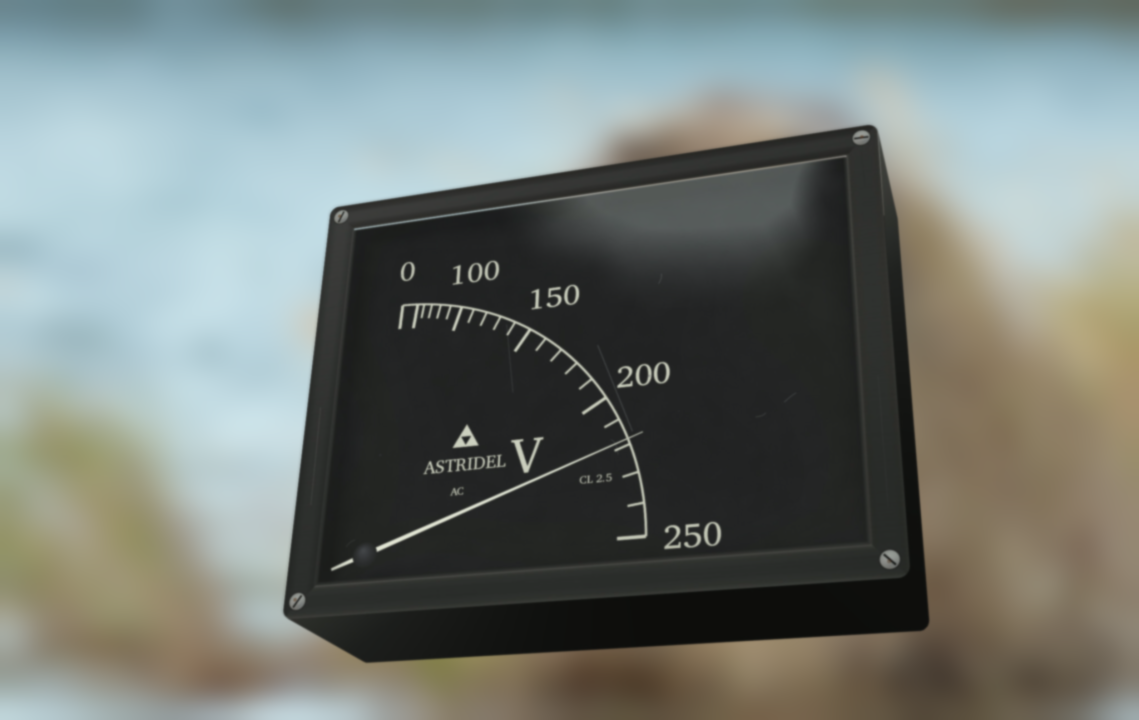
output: **220** V
